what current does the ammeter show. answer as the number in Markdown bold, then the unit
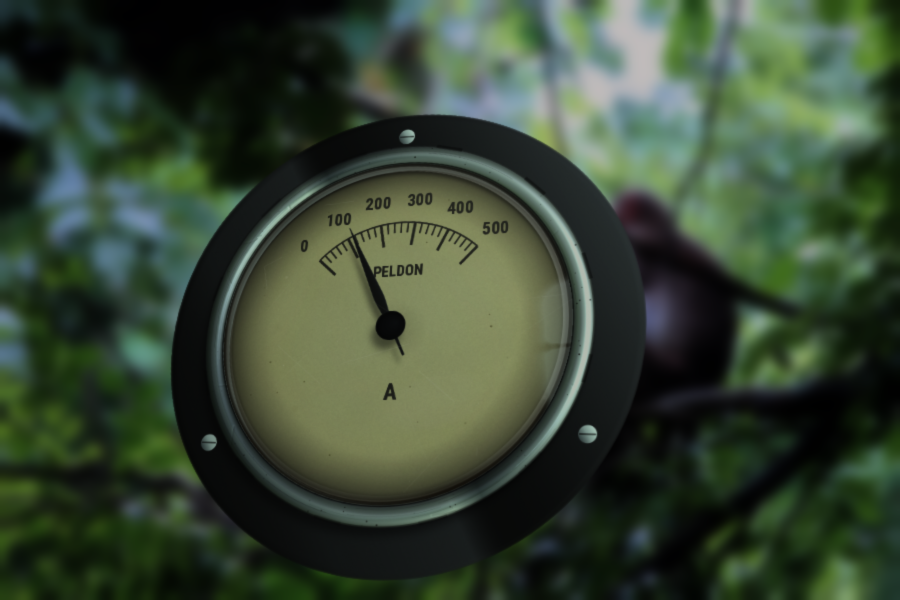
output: **120** A
